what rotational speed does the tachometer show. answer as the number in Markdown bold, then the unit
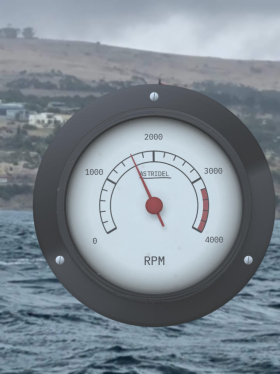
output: **1600** rpm
